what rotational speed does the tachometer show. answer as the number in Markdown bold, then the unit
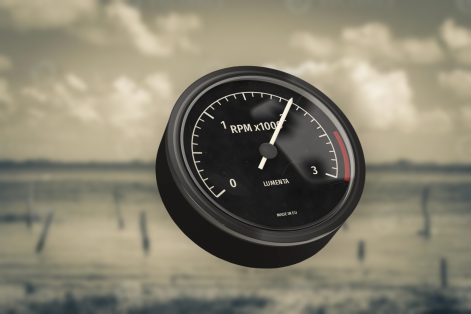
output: **2000** rpm
